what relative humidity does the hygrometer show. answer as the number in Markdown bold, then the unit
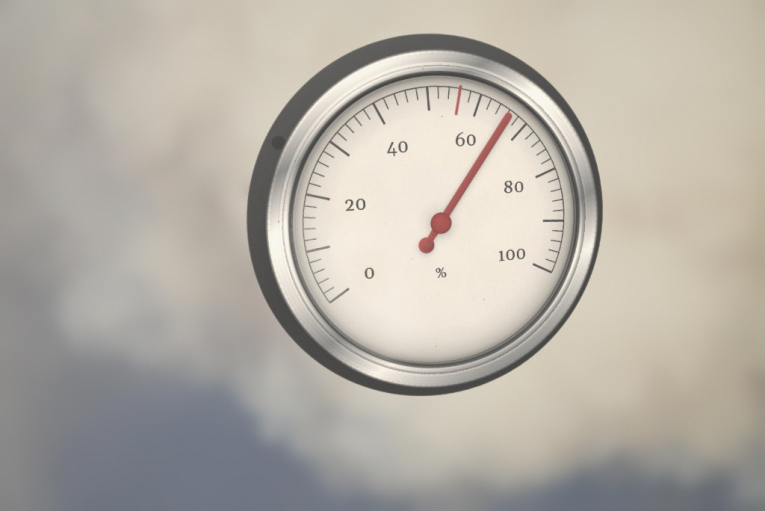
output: **66** %
